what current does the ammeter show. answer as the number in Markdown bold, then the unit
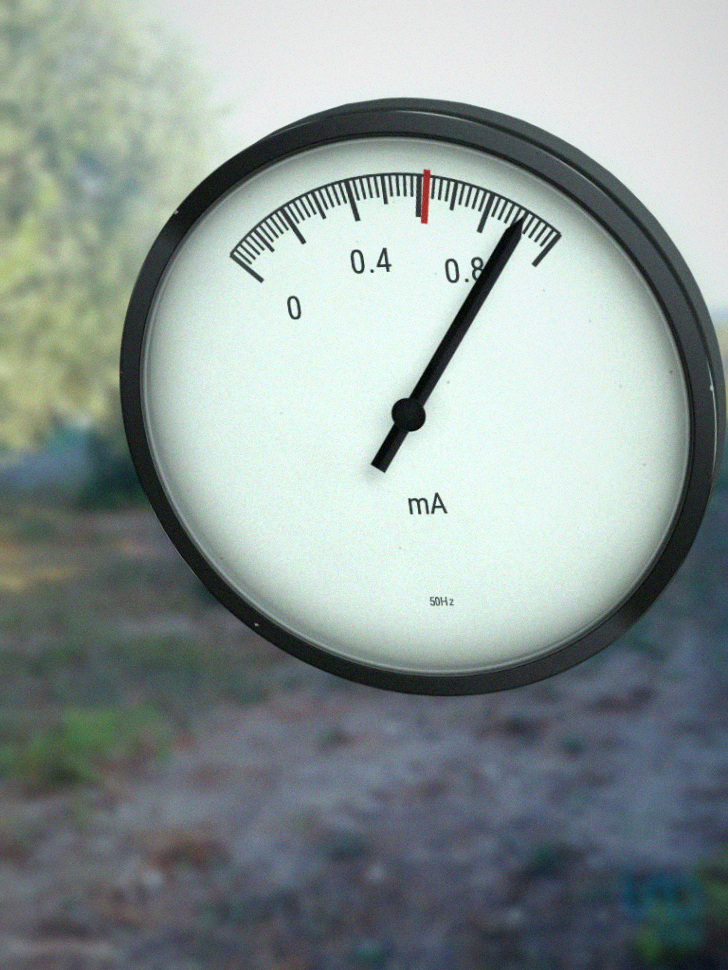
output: **0.9** mA
